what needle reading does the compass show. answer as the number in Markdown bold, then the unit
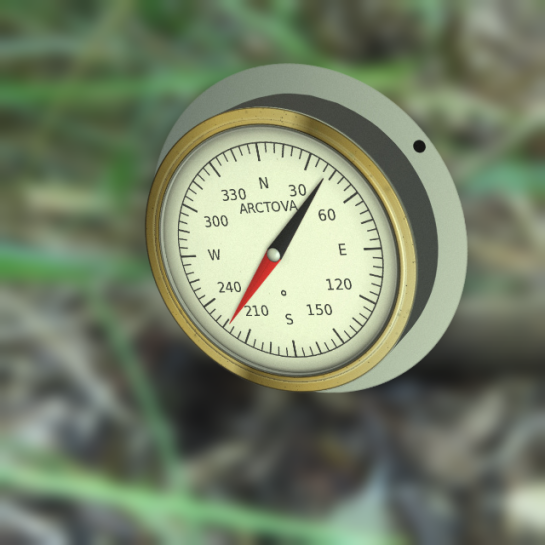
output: **222.5** °
